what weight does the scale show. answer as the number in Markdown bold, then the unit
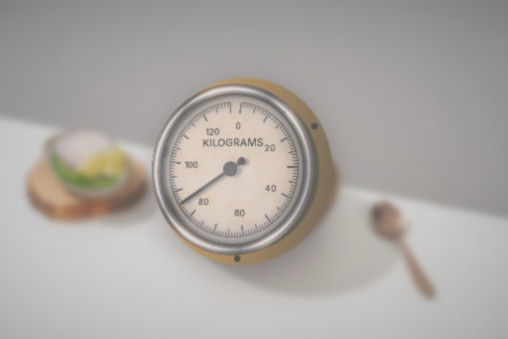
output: **85** kg
